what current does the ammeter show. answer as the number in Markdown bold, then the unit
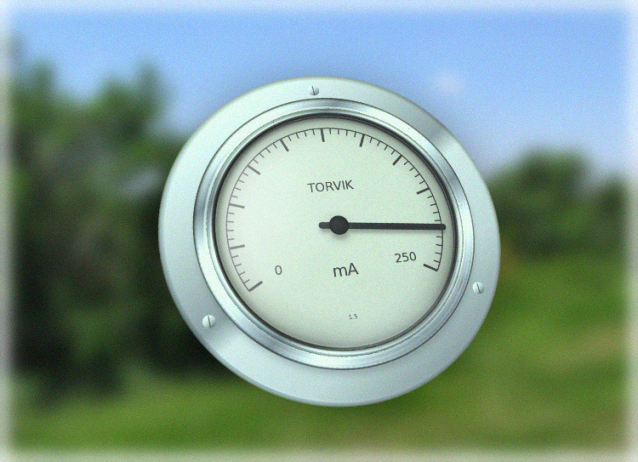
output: **225** mA
